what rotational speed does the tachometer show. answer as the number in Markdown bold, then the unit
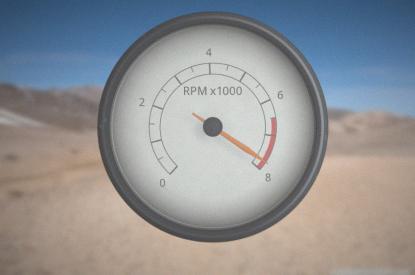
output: **7750** rpm
